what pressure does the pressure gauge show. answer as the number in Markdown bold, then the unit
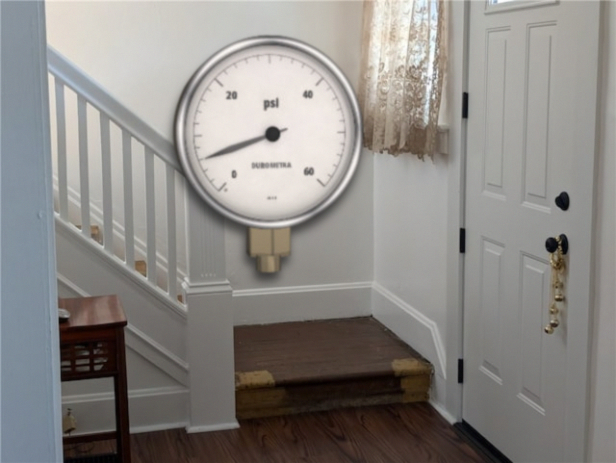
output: **6** psi
